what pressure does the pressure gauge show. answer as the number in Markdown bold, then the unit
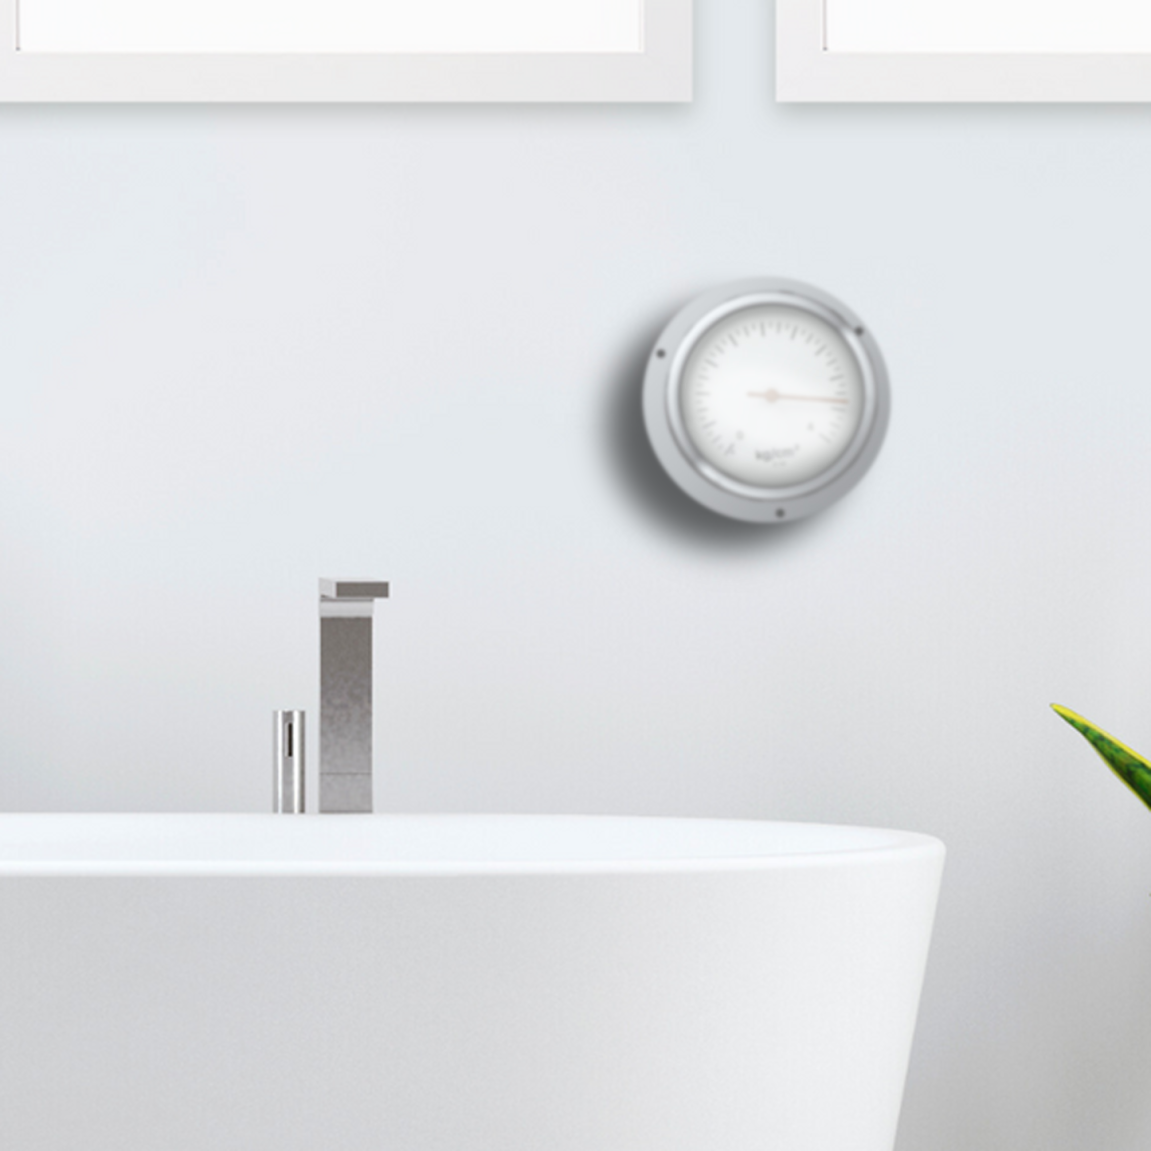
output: **3.5** kg/cm²
